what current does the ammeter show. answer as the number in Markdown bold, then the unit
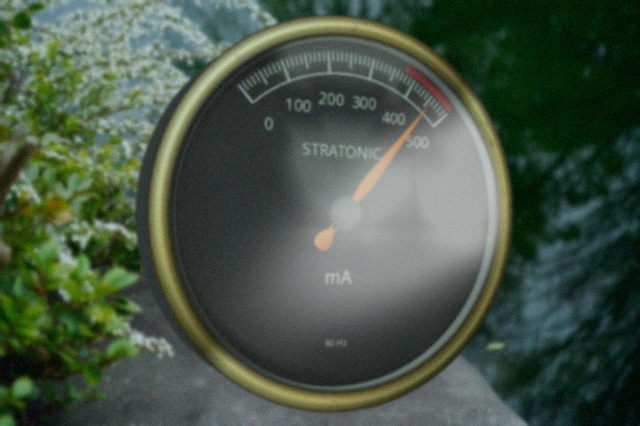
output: **450** mA
